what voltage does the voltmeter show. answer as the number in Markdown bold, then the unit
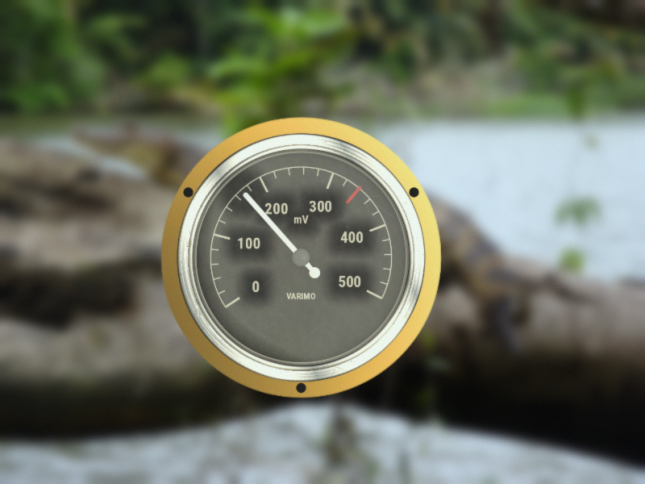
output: **170** mV
